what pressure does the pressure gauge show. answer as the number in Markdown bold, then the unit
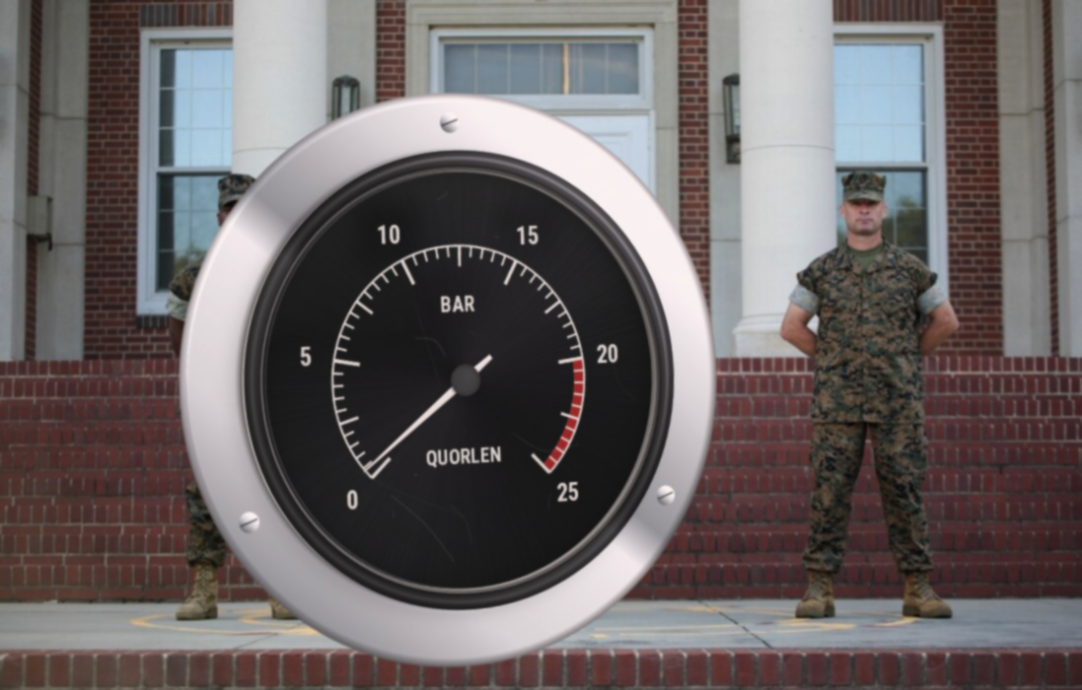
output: **0.5** bar
